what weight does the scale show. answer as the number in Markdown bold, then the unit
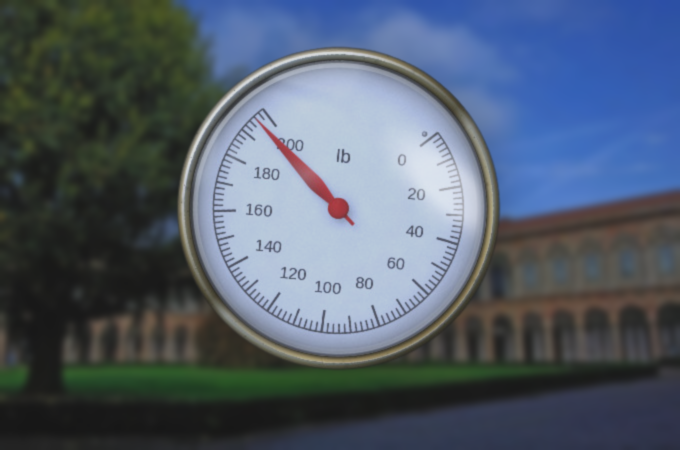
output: **196** lb
